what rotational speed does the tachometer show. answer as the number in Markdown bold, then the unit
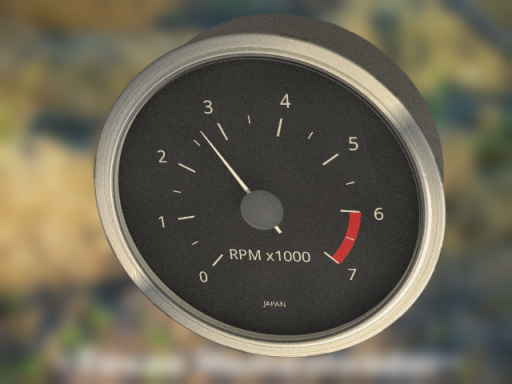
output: **2750** rpm
